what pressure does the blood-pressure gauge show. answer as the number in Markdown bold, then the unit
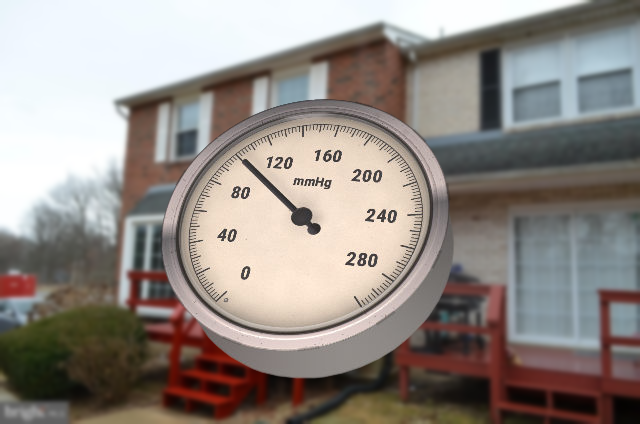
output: **100** mmHg
